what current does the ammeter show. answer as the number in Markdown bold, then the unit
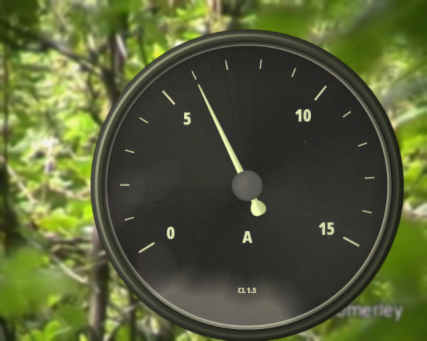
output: **6** A
